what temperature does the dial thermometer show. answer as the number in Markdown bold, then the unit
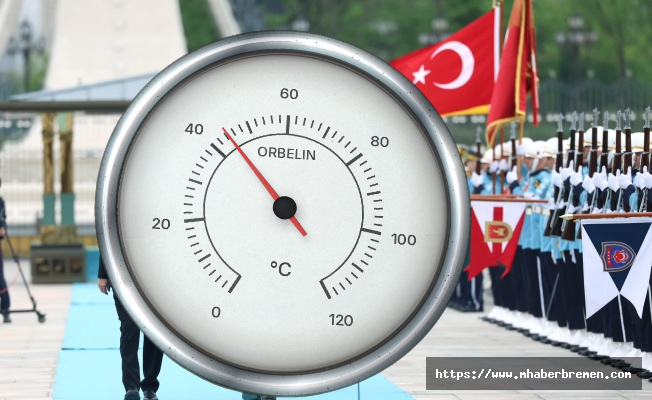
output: **44** °C
